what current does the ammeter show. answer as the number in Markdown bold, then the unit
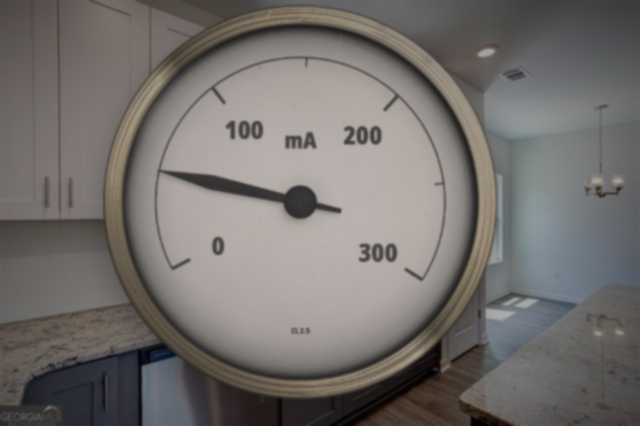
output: **50** mA
